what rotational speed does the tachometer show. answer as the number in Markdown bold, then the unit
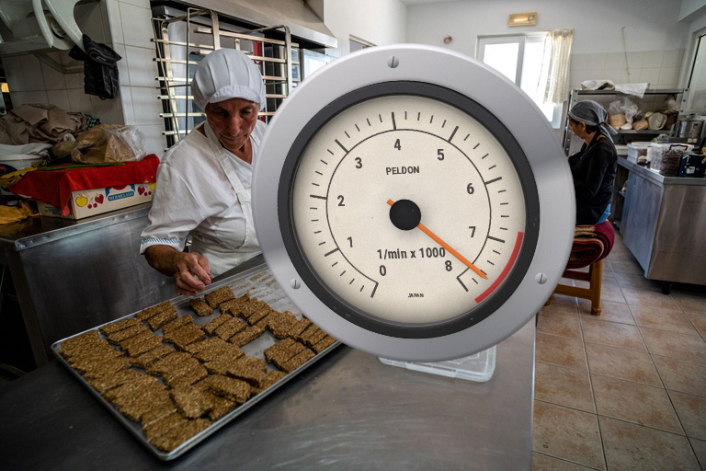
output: **7600** rpm
